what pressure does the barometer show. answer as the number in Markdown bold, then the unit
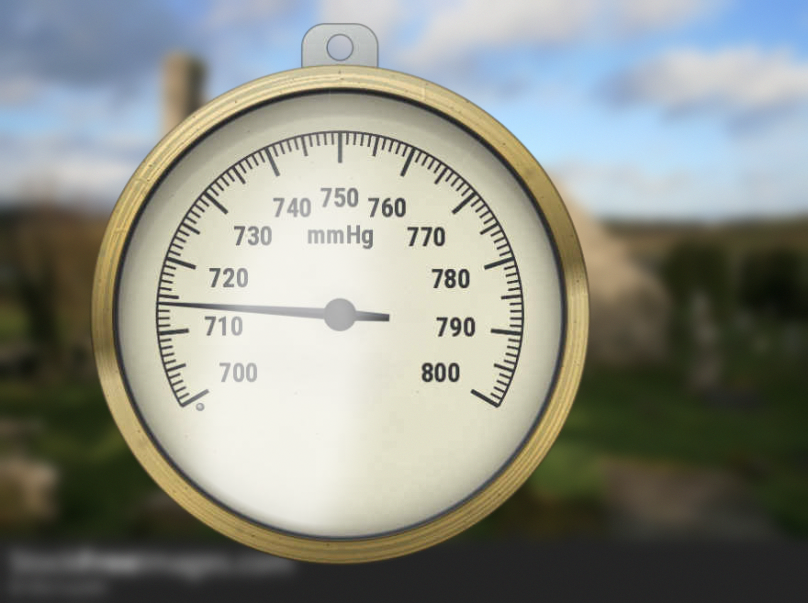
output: **714** mmHg
